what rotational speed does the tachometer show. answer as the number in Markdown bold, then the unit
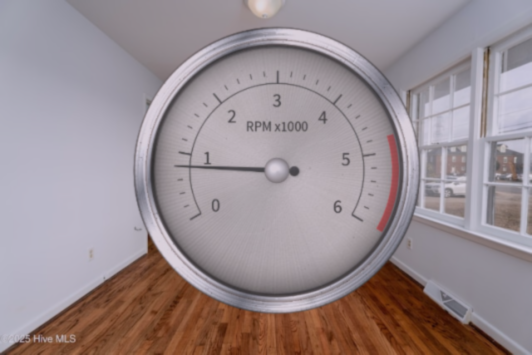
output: **800** rpm
